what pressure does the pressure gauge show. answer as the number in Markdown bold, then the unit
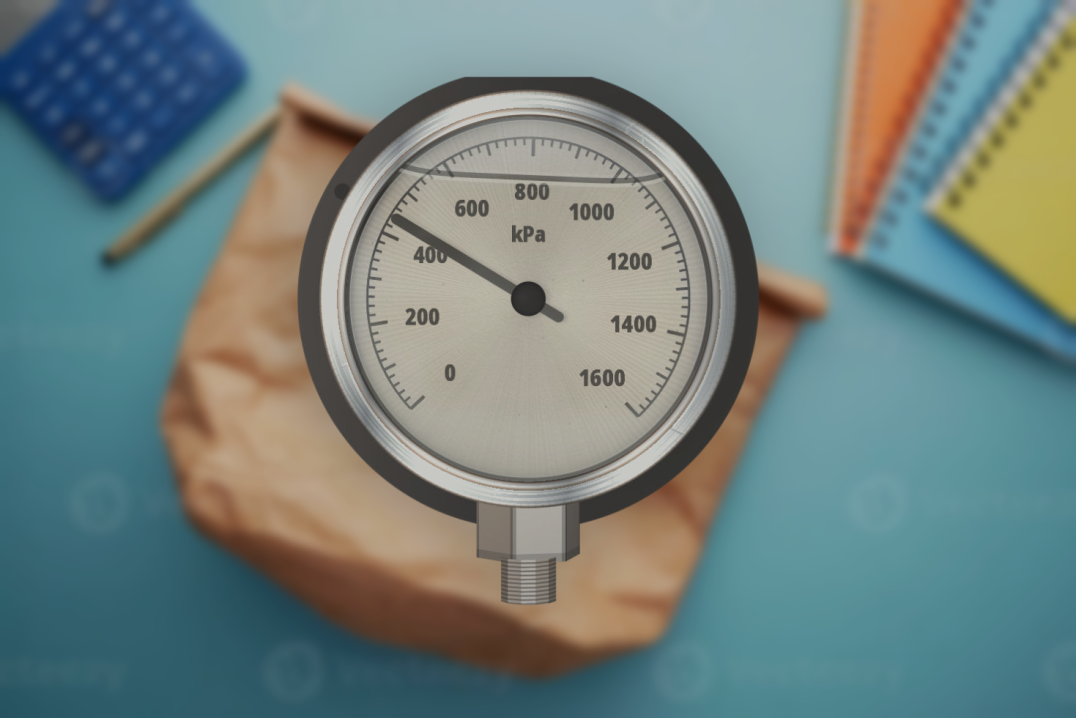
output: **440** kPa
